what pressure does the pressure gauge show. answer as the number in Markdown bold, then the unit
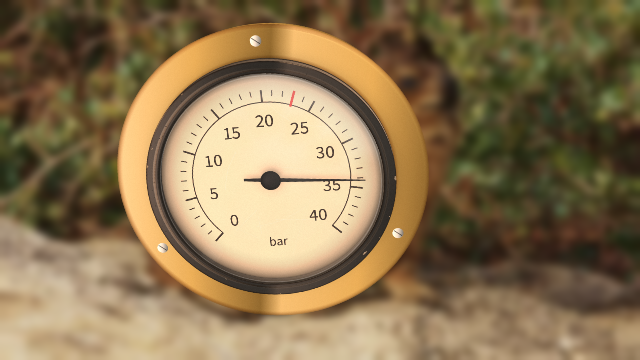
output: **34** bar
